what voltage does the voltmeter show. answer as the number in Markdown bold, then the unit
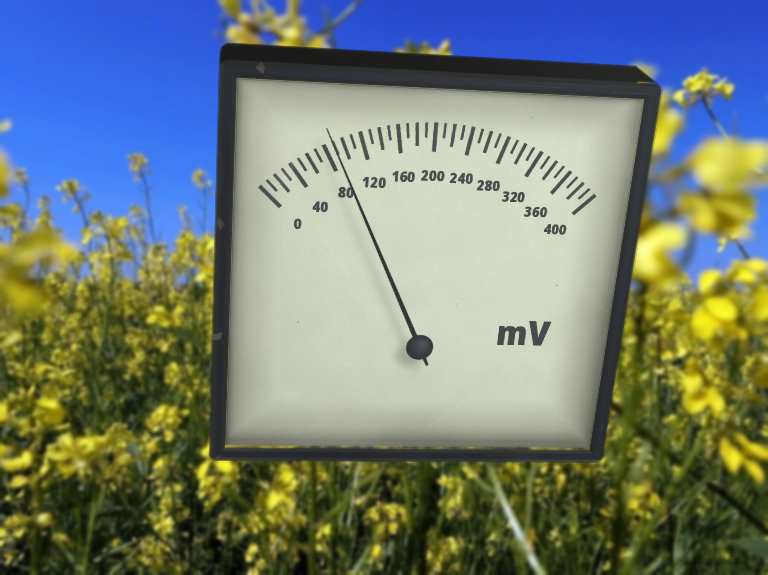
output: **90** mV
